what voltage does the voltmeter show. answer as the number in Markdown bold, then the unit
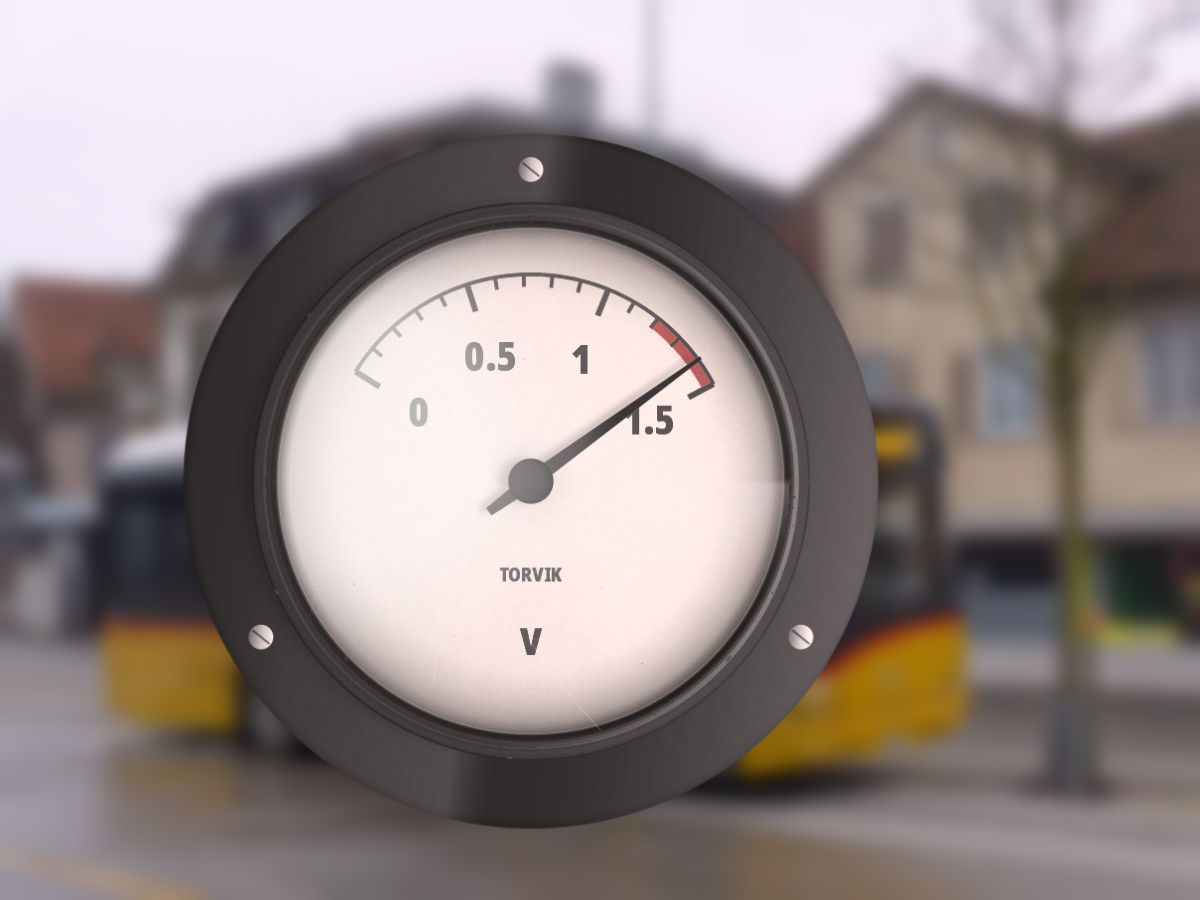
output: **1.4** V
